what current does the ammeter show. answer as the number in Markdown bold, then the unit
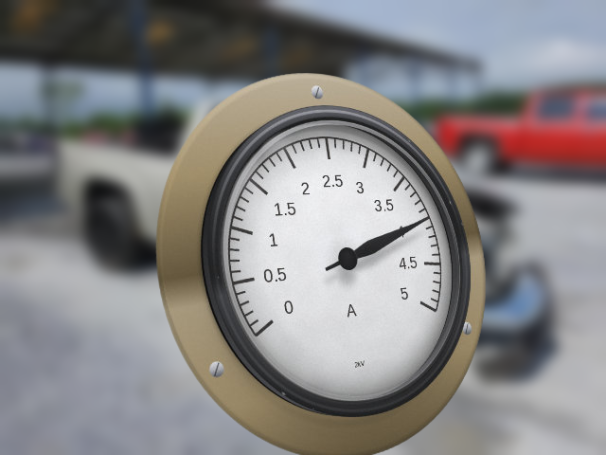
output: **4** A
